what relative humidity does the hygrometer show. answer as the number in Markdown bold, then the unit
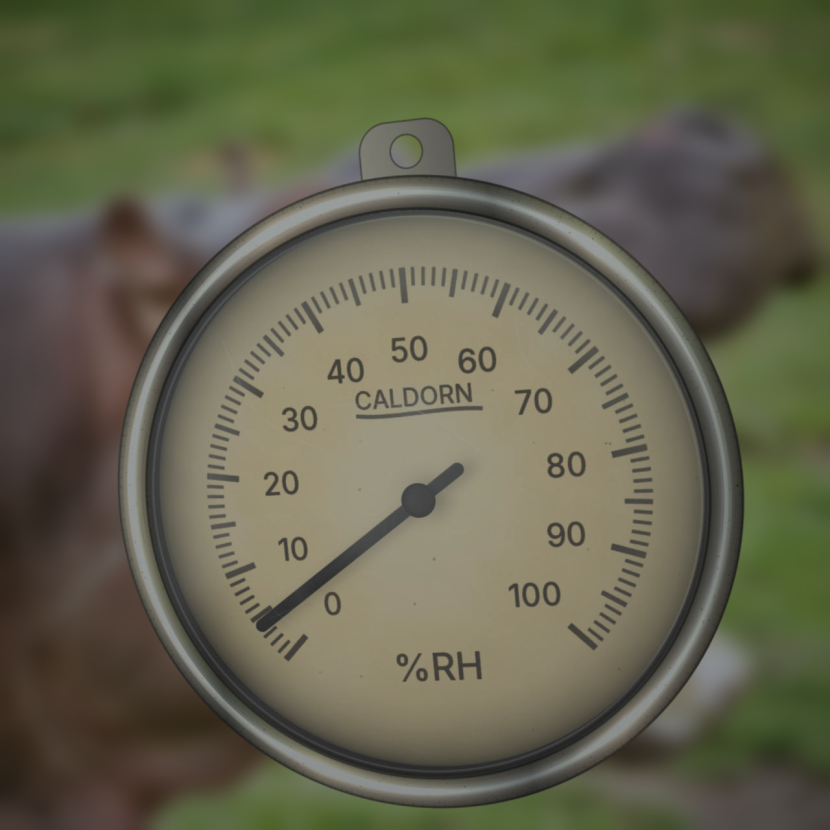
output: **4** %
